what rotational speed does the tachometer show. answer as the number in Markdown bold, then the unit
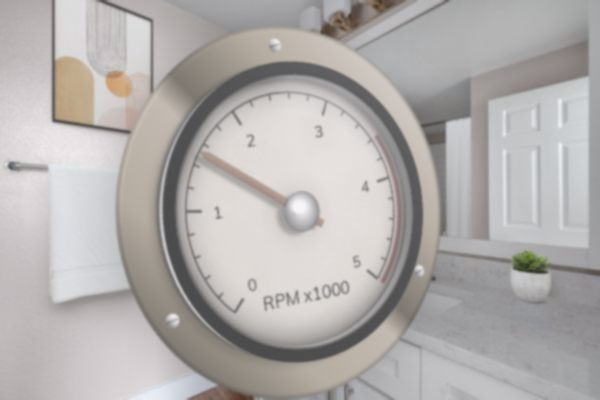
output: **1500** rpm
